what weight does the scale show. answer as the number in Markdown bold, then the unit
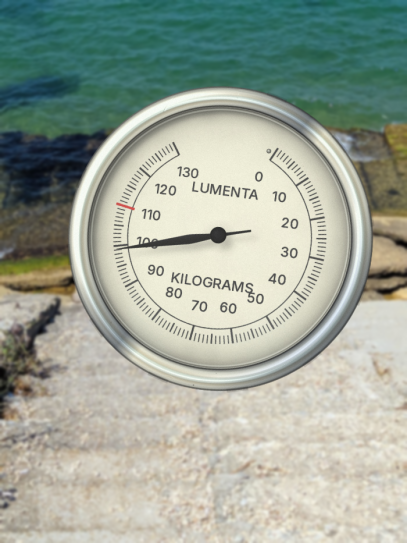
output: **99** kg
